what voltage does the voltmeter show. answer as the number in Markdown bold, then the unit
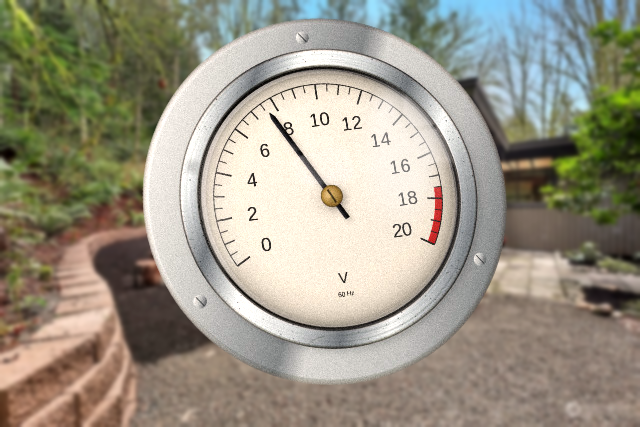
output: **7.5** V
